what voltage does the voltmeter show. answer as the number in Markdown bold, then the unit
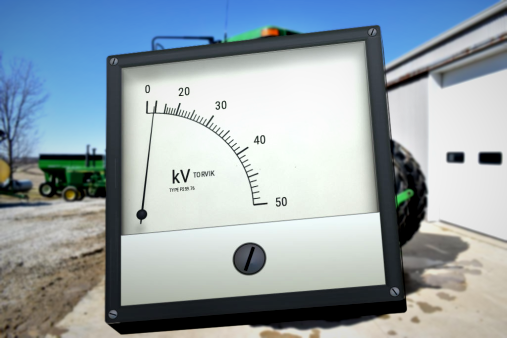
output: **10** kV
